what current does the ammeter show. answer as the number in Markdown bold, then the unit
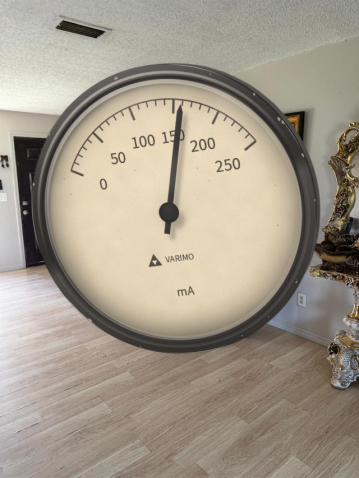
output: **160** mA
